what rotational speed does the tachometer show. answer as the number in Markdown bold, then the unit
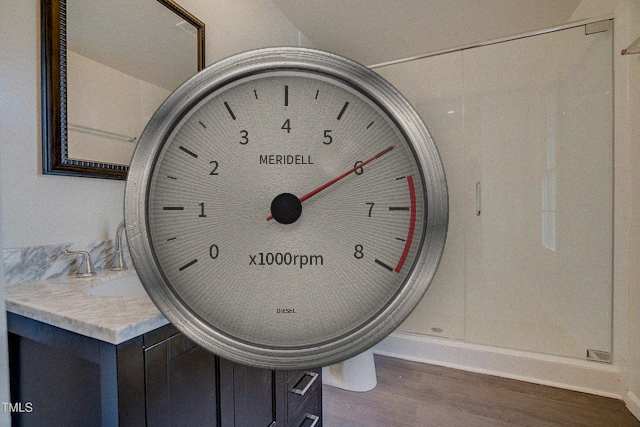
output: **6000** rpm
